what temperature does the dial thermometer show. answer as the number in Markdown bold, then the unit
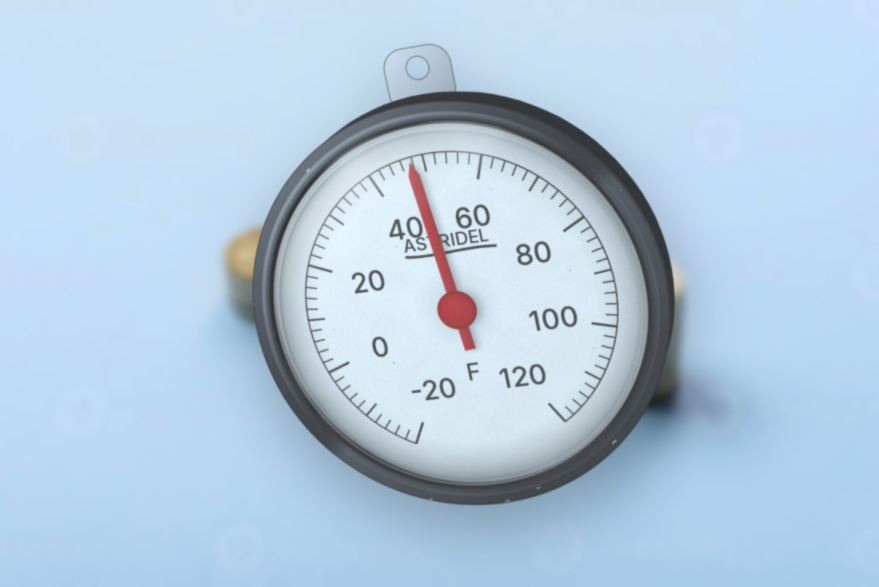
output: **48** °F
